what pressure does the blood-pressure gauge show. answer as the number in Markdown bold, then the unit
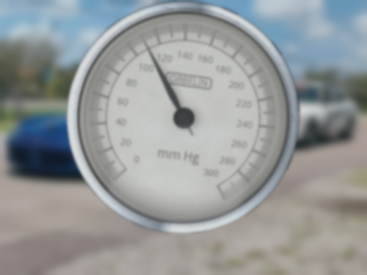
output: **110** mmHg
